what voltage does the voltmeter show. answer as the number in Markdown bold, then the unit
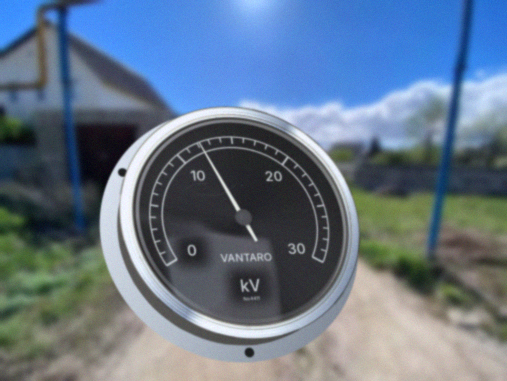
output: **12** kV
